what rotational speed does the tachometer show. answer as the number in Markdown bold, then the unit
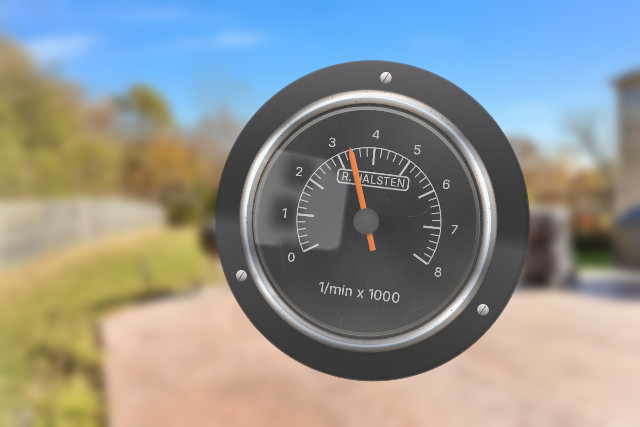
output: **3400** rpm
